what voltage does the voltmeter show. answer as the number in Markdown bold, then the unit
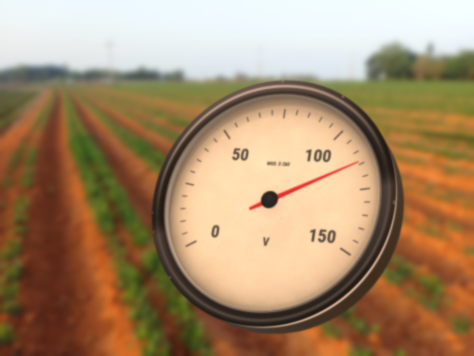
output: **115** V
